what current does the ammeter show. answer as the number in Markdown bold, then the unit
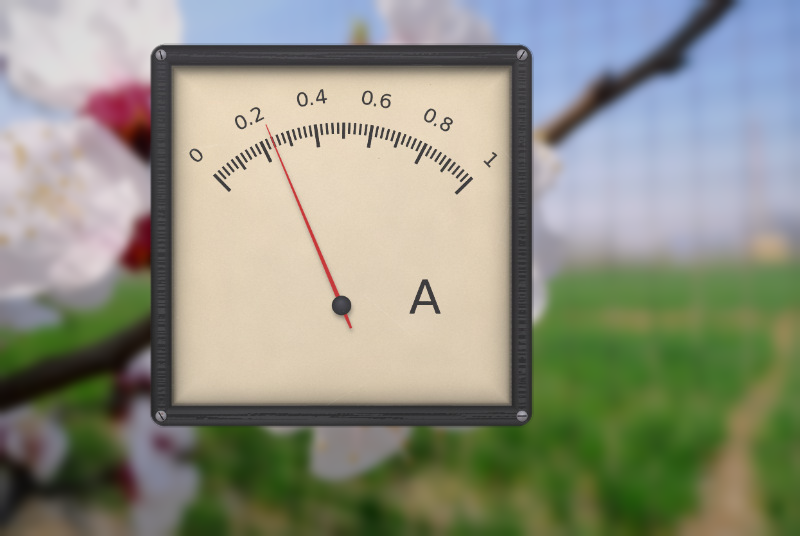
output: **0.24** A
